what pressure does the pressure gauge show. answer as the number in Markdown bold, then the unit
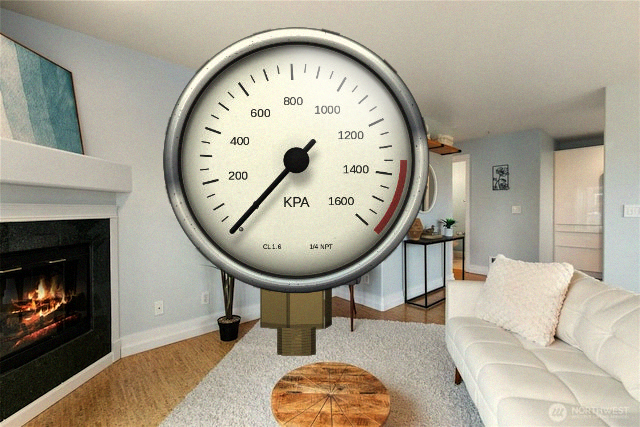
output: **0** kPa
